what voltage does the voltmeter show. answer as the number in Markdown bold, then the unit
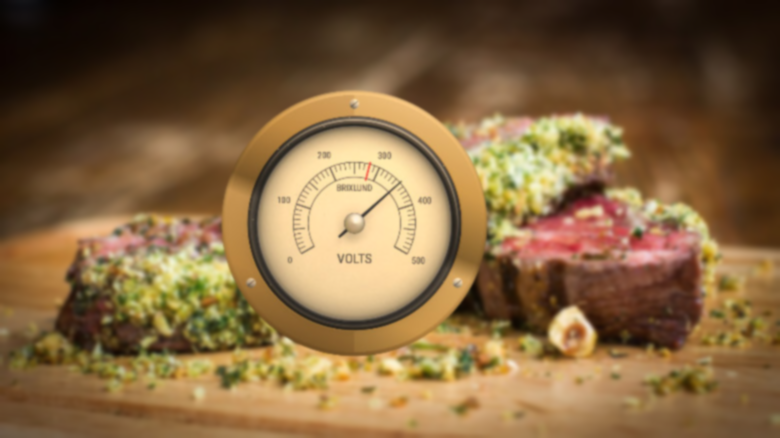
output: **350** V
